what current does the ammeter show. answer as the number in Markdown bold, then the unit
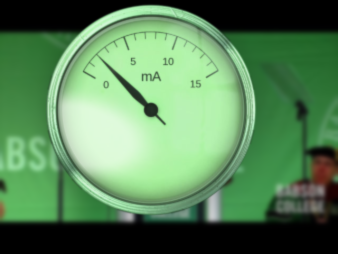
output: **2** mA
